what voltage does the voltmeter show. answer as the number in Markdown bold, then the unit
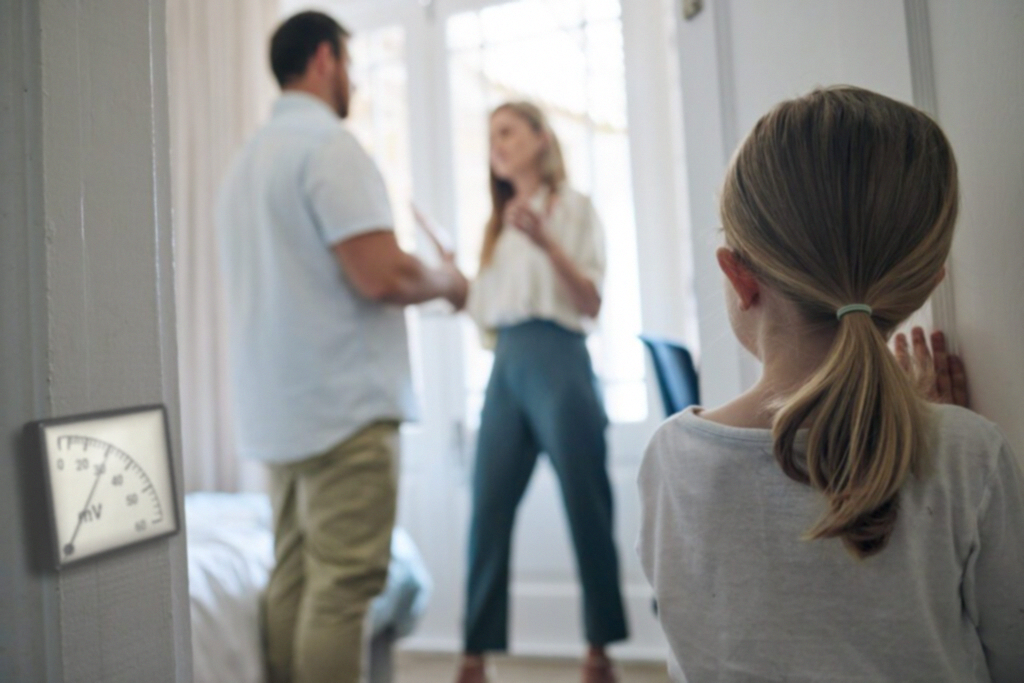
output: **30** mV
